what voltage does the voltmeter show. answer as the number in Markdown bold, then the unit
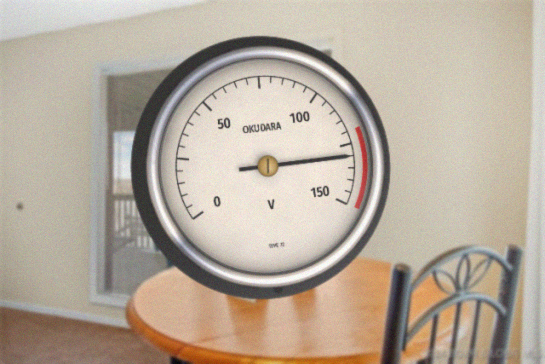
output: **130** V
